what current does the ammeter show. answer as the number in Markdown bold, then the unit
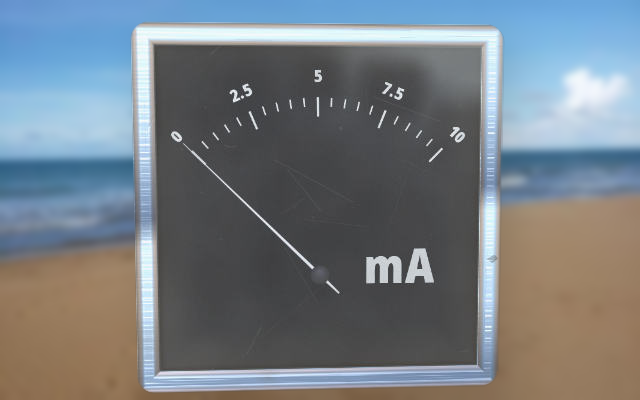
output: **0** mA
